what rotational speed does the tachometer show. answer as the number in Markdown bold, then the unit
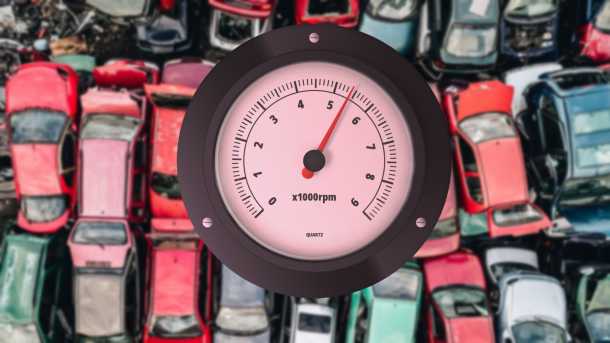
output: **5400** rpm
